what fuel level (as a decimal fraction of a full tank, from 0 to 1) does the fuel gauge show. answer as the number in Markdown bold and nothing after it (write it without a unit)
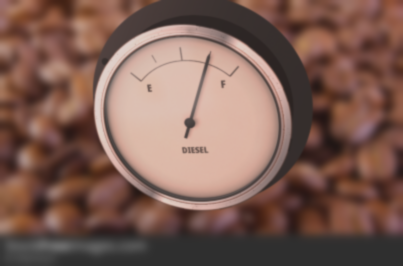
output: **0.75**
